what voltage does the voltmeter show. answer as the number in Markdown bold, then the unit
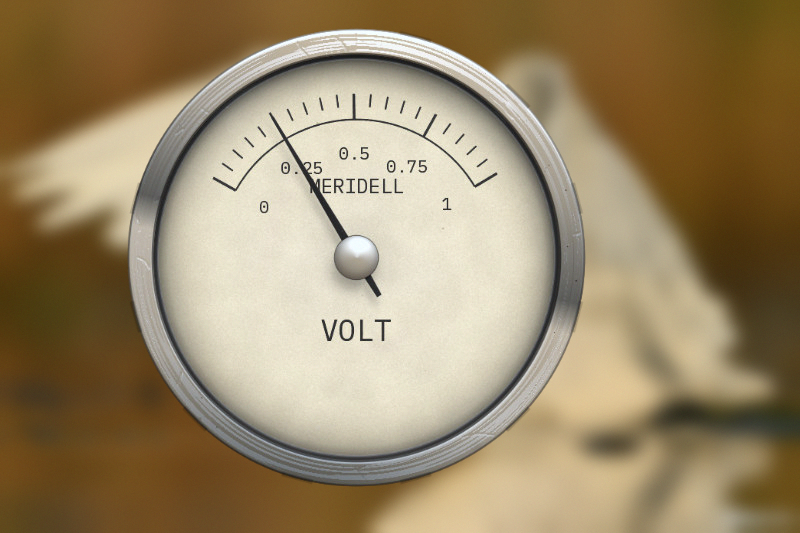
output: **0.25** V
